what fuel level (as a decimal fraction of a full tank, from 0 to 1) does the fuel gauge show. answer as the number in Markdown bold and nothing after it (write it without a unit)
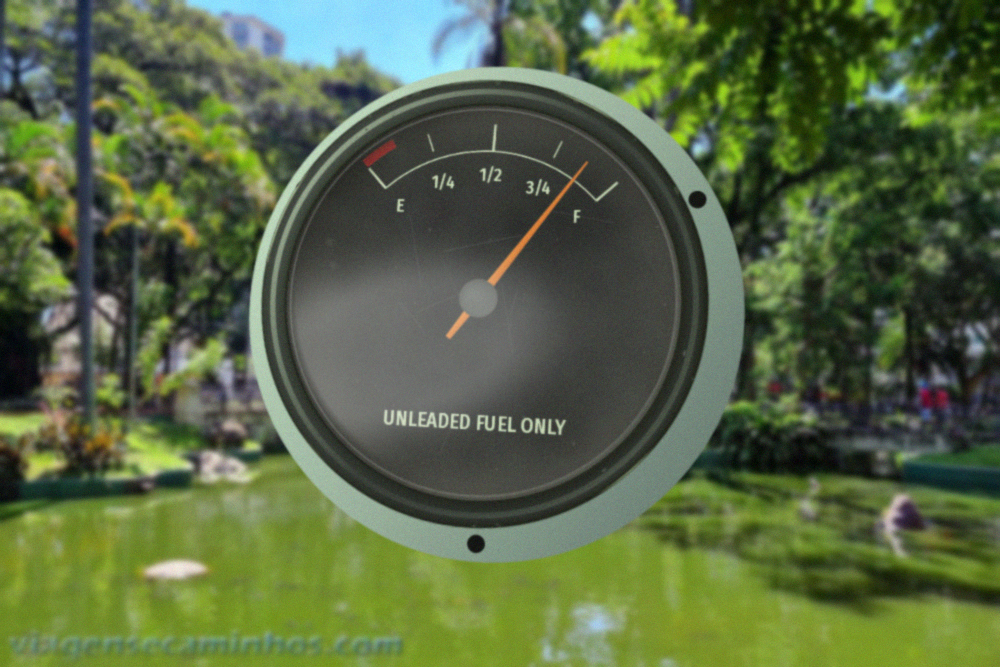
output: **0.875**
